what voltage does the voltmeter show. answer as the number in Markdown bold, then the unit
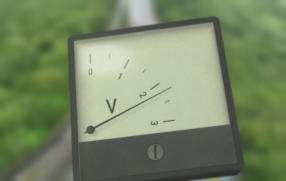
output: **2.25** V
